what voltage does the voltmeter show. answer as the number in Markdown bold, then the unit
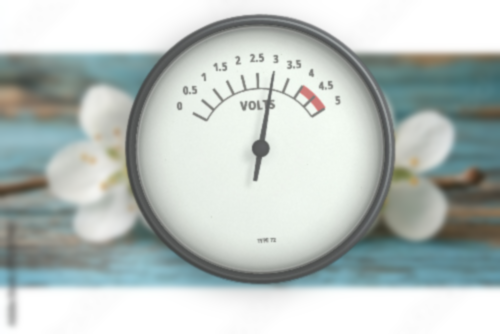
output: **3** V
